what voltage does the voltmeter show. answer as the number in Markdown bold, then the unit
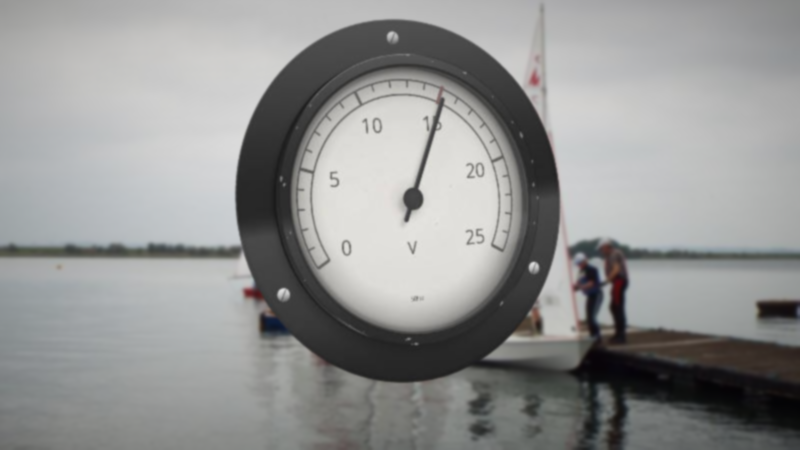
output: **15** V
